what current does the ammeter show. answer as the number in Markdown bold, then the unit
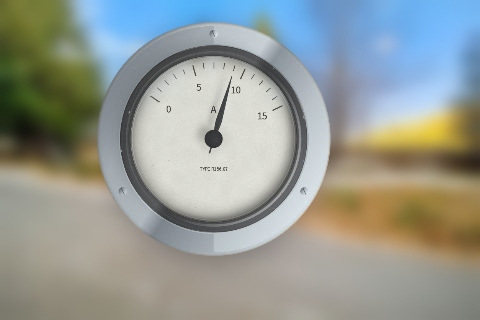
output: **9** A
